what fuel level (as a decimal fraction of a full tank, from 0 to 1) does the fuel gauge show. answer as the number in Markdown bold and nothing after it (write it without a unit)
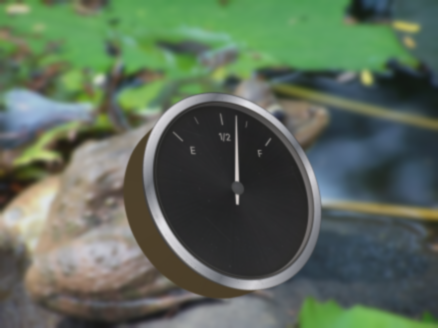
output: **0.625**
